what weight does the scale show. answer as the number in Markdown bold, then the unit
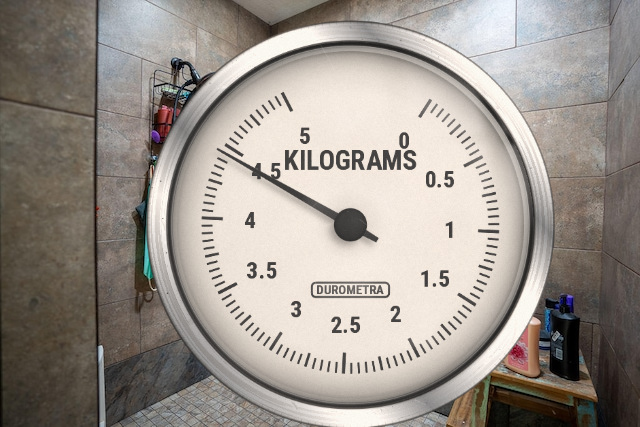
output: **4.45** kg
